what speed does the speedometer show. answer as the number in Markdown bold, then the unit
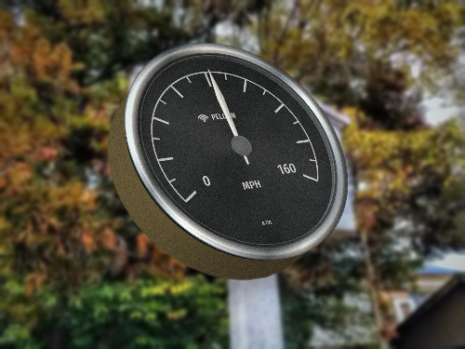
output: **80** mph
